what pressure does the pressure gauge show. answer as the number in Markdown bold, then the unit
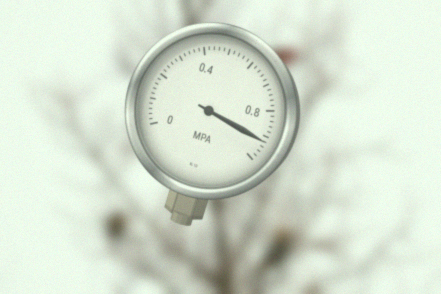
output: **0.92** MPa
